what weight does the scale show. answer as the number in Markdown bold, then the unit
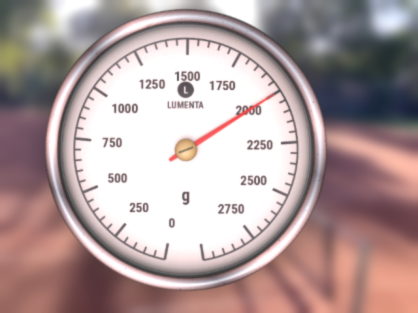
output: **2000** g
